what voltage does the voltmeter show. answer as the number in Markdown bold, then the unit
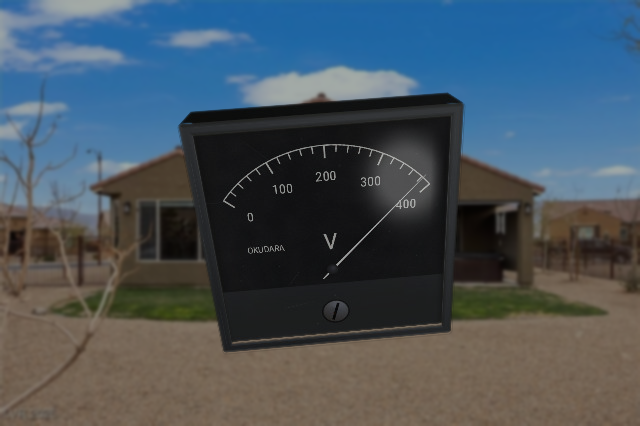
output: **380** V
